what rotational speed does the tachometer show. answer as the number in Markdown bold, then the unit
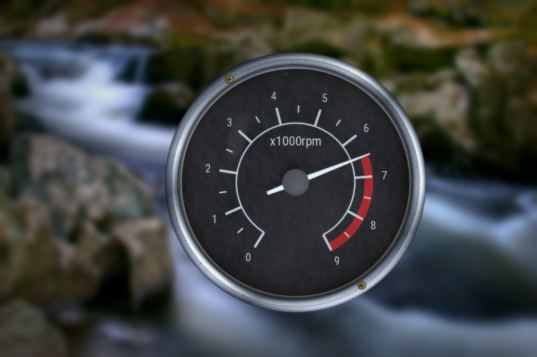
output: **6500** rpm
